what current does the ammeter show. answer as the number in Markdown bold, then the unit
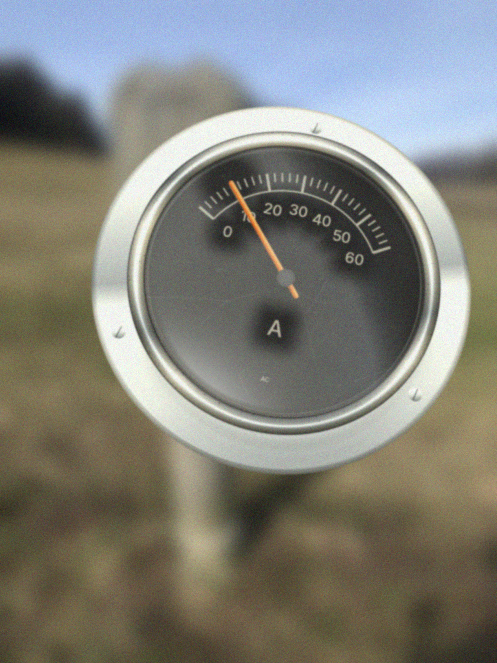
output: **10** A
